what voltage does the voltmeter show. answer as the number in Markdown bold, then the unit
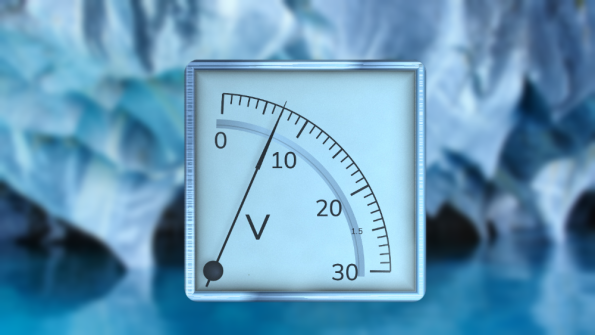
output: **7** V
